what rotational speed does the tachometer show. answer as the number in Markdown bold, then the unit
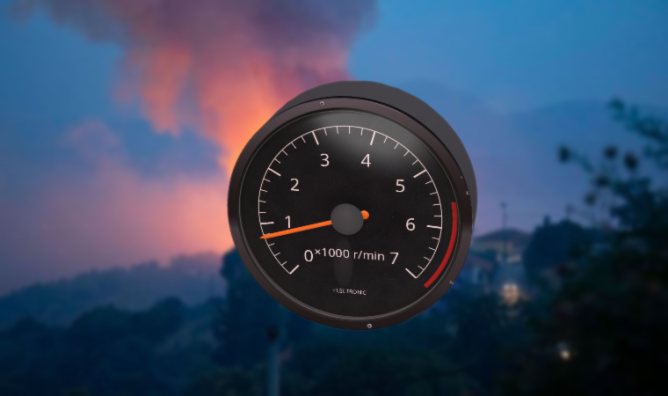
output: **800** rpm
